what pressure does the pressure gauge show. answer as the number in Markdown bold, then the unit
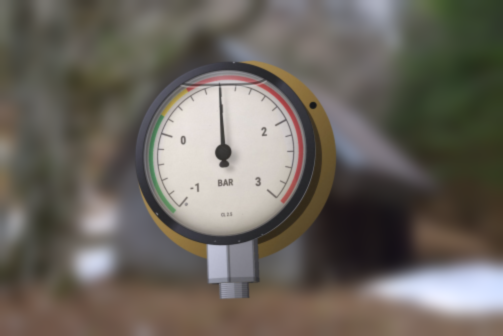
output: **1** bar
